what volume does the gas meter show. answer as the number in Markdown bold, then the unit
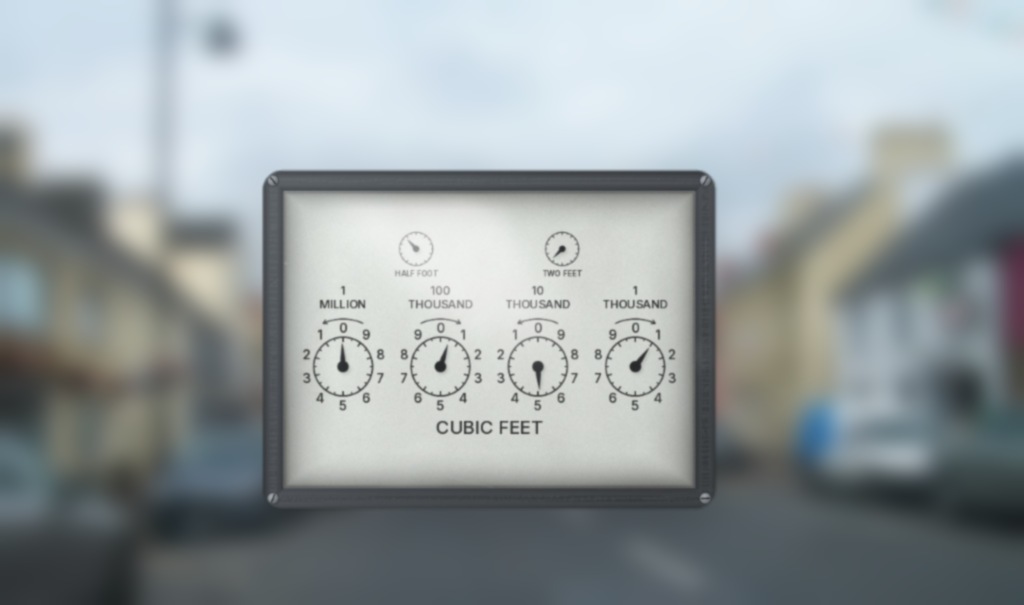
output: **5100** ft³
